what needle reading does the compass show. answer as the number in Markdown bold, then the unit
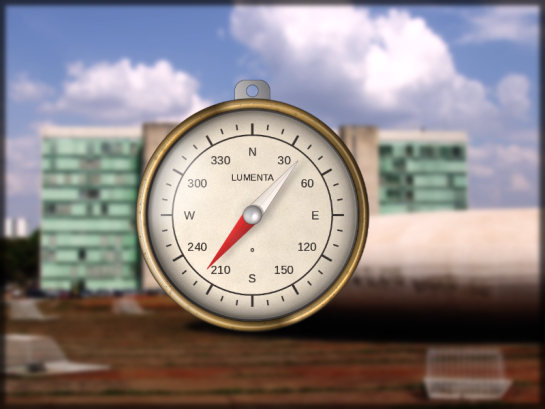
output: **220** °
